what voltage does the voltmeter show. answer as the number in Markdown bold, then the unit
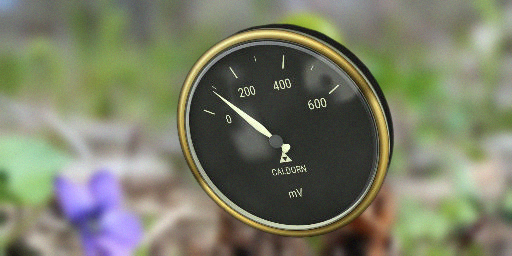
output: **100** mV
